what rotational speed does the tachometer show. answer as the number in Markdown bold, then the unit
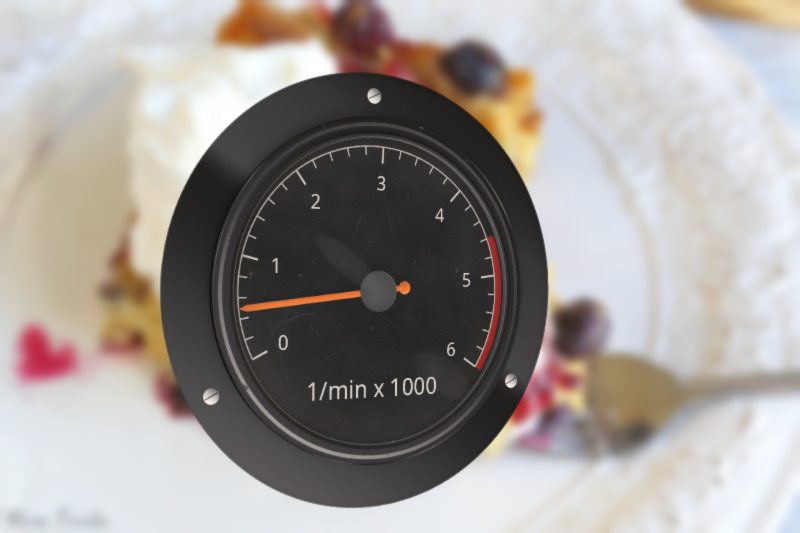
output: **500** rpm
